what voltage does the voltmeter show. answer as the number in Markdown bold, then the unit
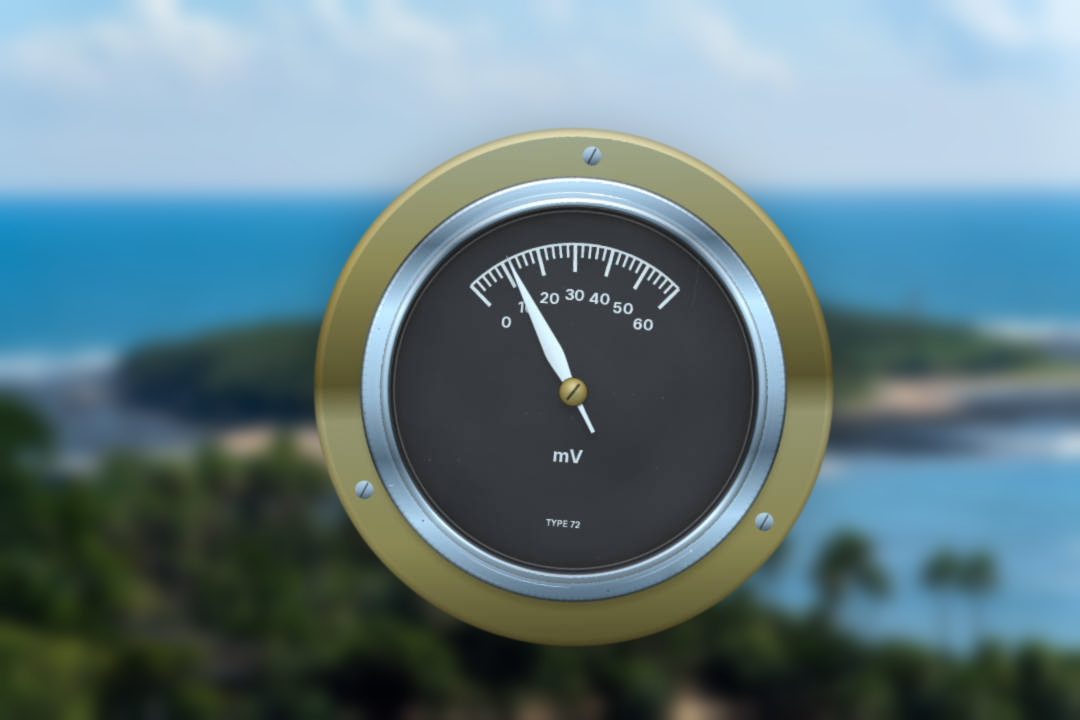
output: **12** mV
